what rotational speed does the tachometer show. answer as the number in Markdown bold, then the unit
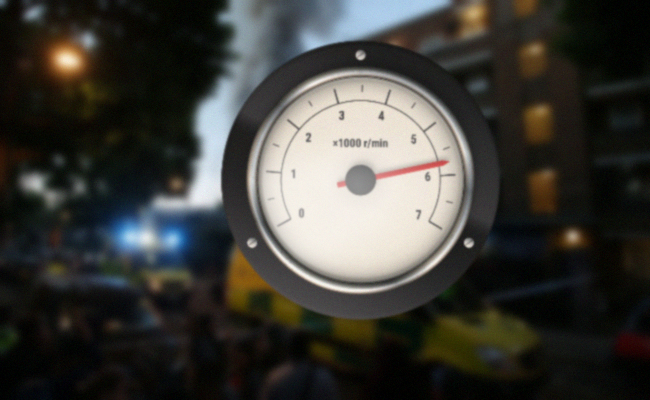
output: **5750** rpm
